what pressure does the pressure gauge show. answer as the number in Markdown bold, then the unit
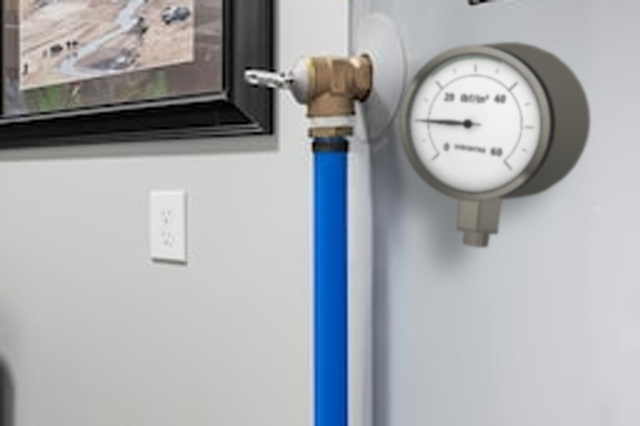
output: **10** psi
